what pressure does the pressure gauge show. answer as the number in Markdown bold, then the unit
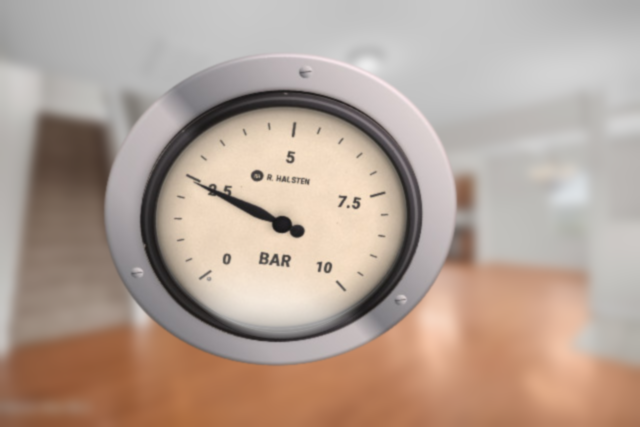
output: **2.5** bar
